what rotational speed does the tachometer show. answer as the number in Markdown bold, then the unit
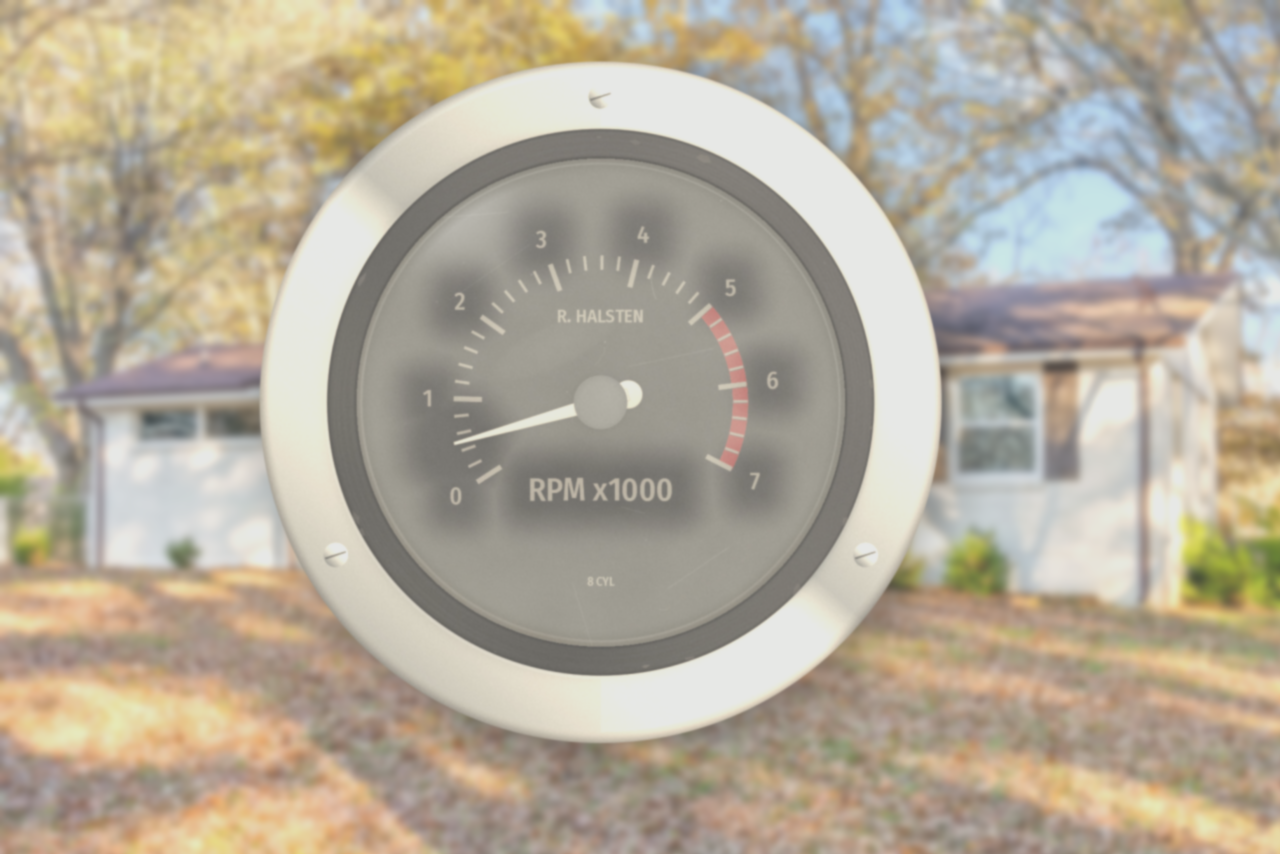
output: **500** rpm
